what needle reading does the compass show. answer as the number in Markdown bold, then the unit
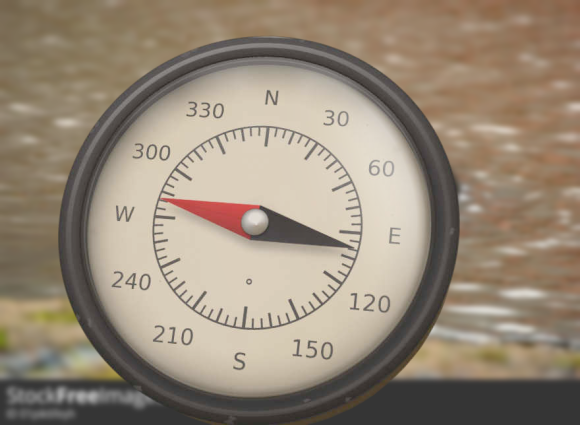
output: **280** °
